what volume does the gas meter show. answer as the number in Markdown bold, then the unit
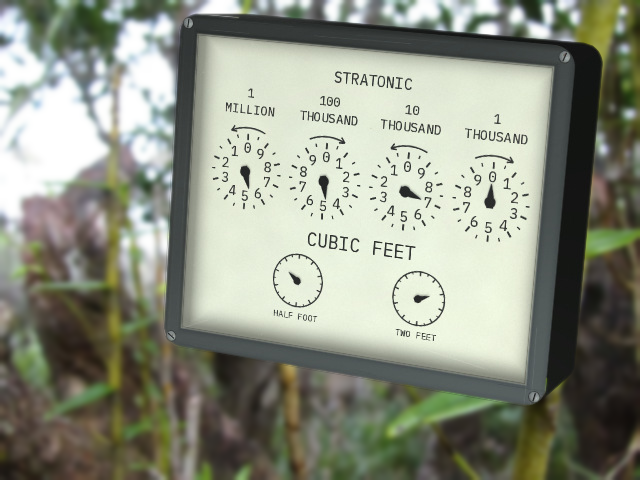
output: **547000** ft³
